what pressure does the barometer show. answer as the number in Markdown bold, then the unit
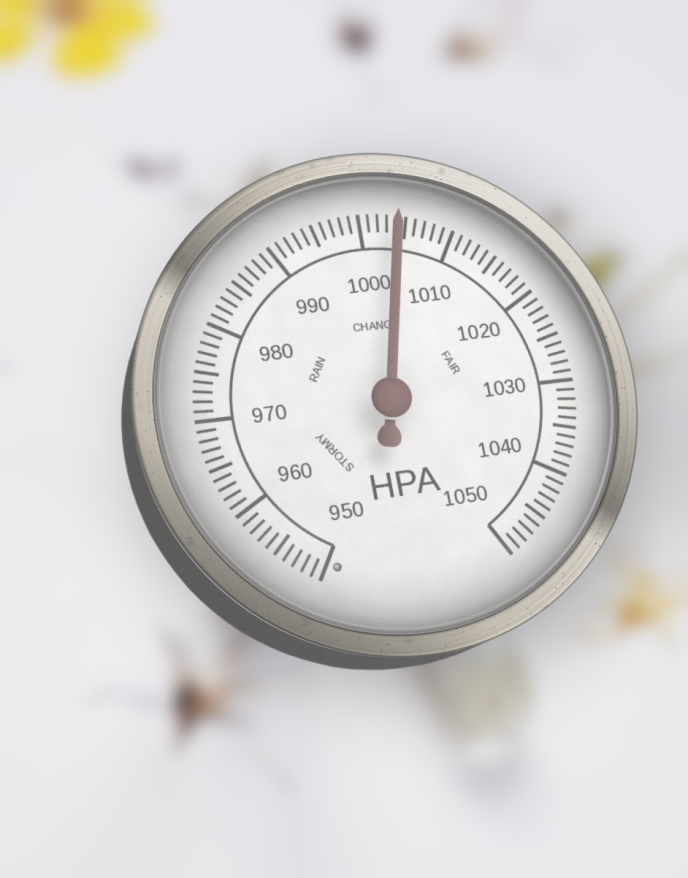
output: **1004** hPa
